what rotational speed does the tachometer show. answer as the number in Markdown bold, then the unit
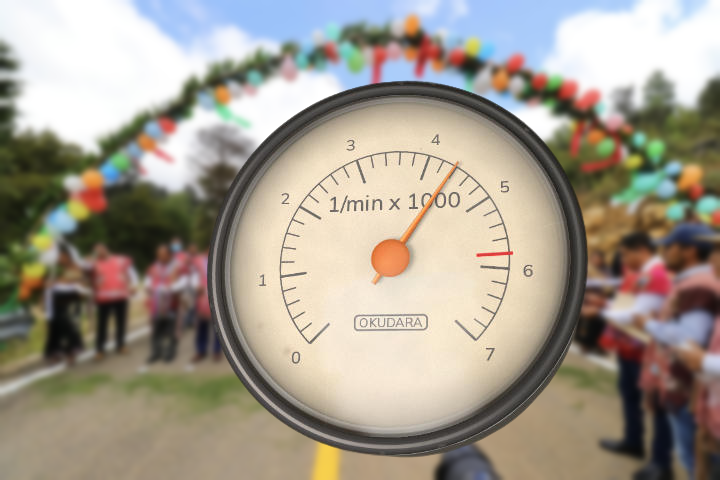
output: **4400** rpm
